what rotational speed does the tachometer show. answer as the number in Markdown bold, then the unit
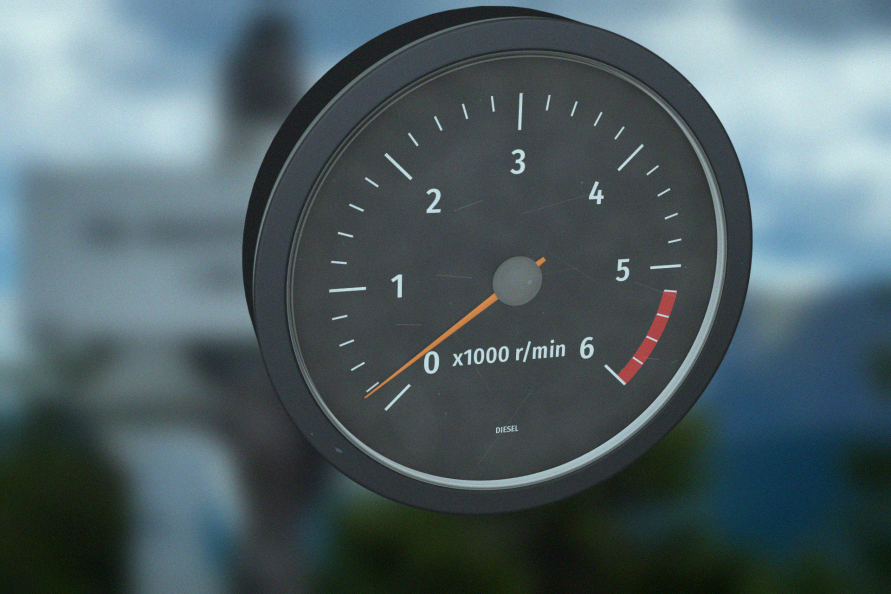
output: **200** rpm
